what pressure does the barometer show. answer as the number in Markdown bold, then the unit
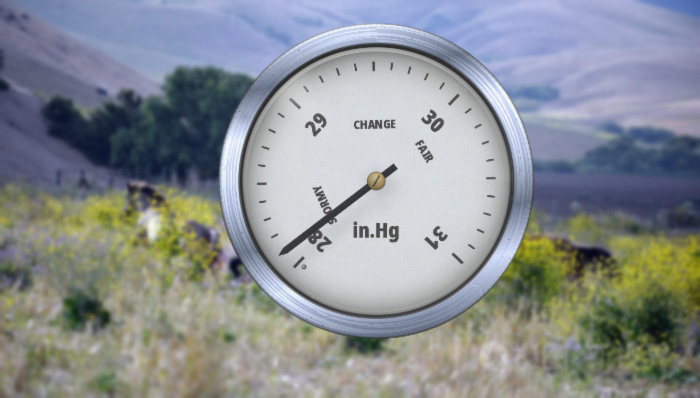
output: **28.1** inHg
